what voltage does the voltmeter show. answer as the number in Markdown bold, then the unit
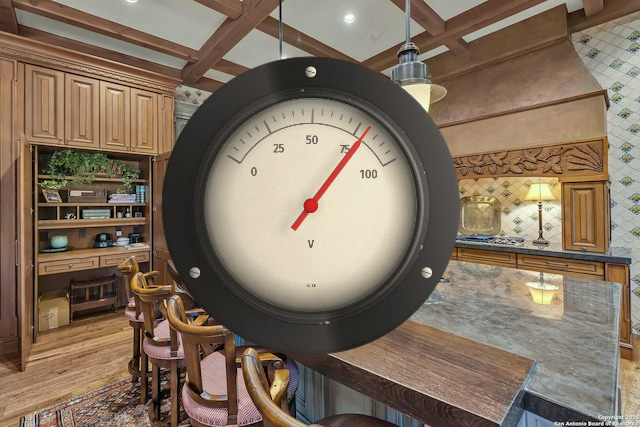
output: **80** V
